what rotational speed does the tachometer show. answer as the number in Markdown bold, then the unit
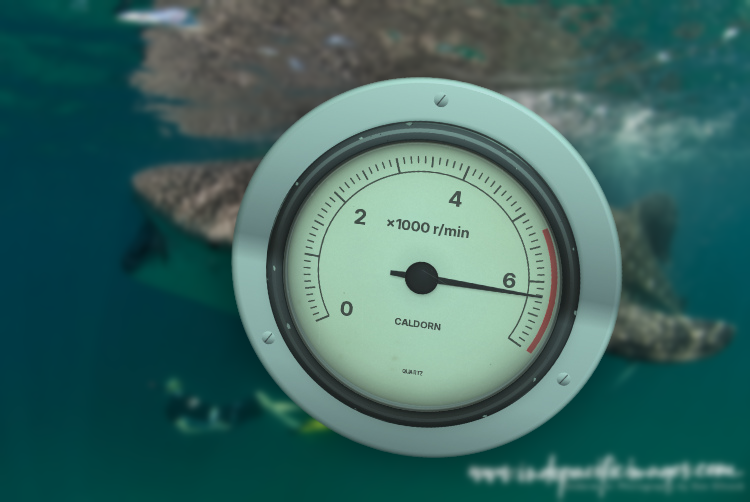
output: **6200** rpm
